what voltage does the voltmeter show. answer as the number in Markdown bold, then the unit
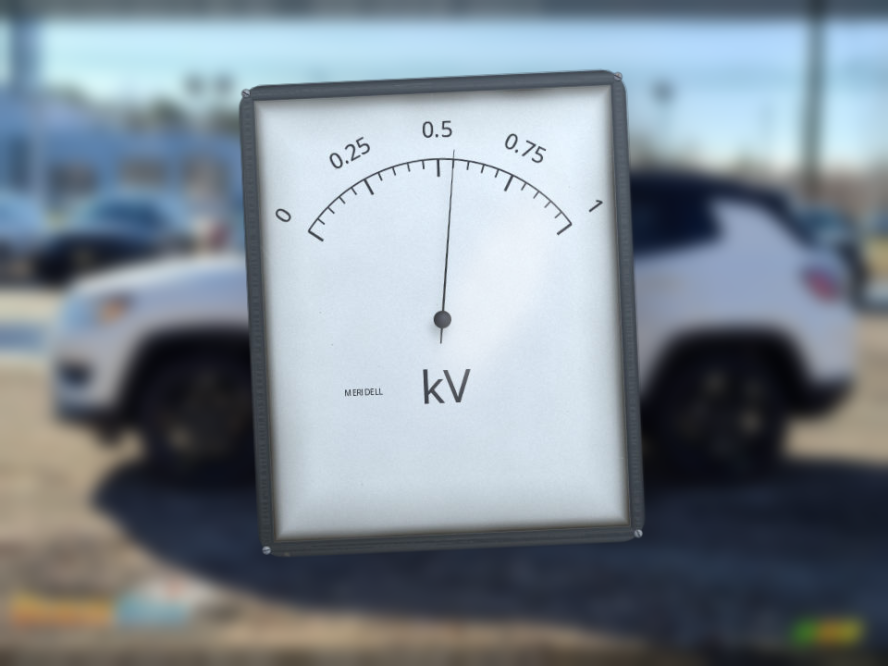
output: **0.55** kV
